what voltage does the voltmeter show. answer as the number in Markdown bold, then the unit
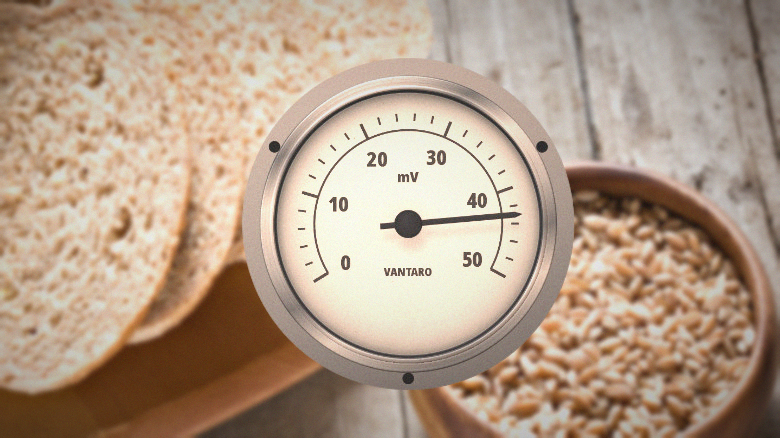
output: **43** mV
